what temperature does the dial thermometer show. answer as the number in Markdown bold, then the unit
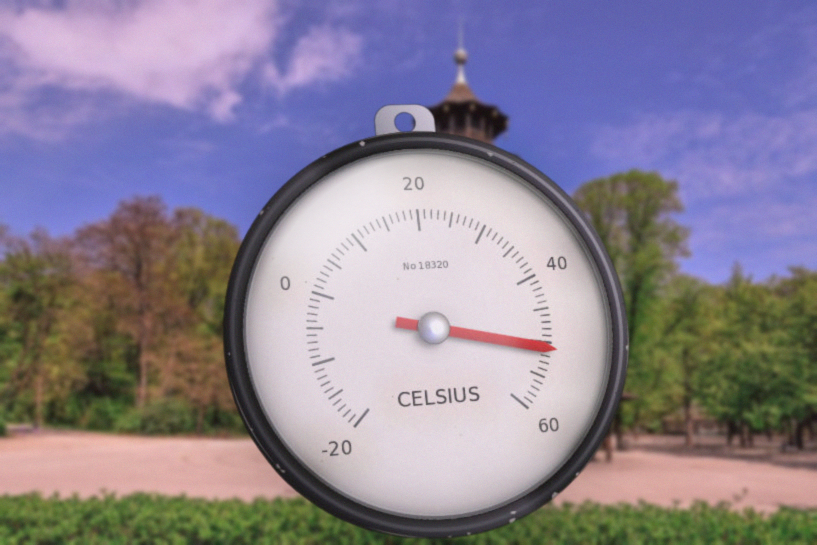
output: **51** °C
